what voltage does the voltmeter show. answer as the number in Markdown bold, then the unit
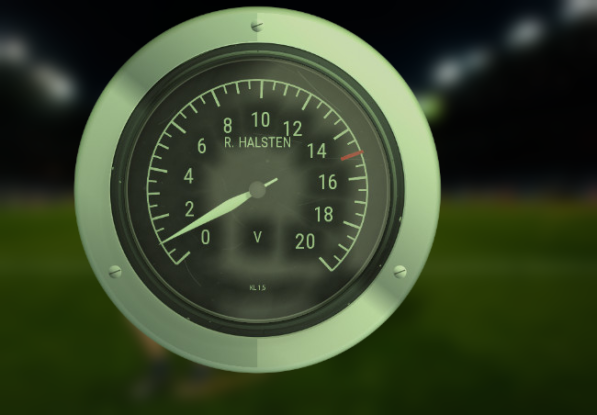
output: **1** V
